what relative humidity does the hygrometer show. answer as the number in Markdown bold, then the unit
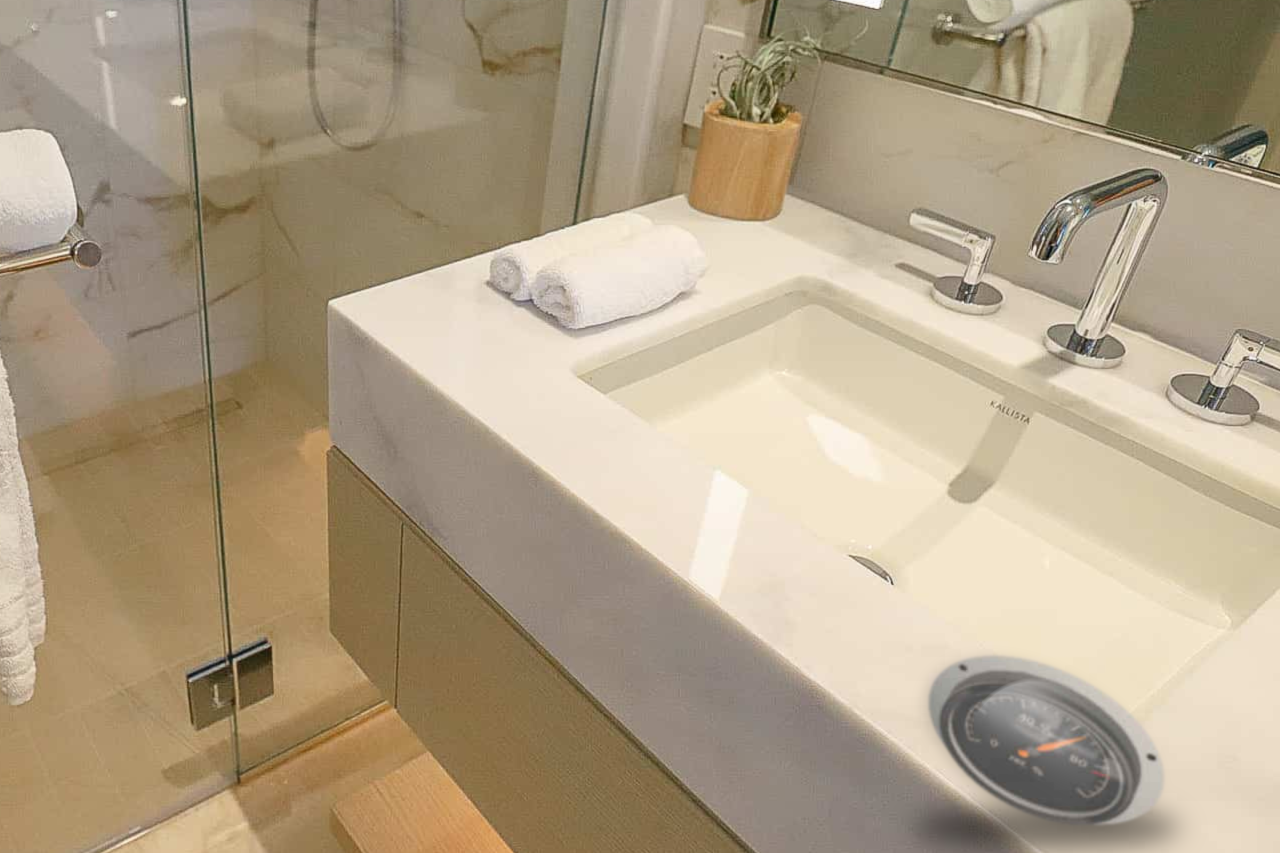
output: **64** %
